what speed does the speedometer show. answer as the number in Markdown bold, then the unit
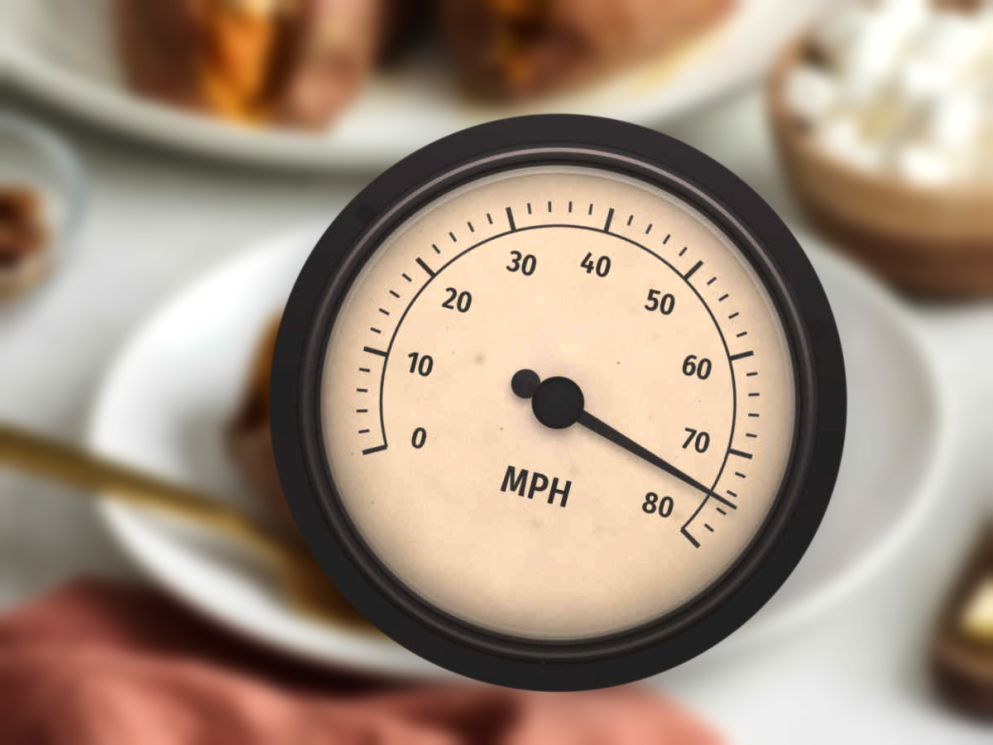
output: **75** mph
